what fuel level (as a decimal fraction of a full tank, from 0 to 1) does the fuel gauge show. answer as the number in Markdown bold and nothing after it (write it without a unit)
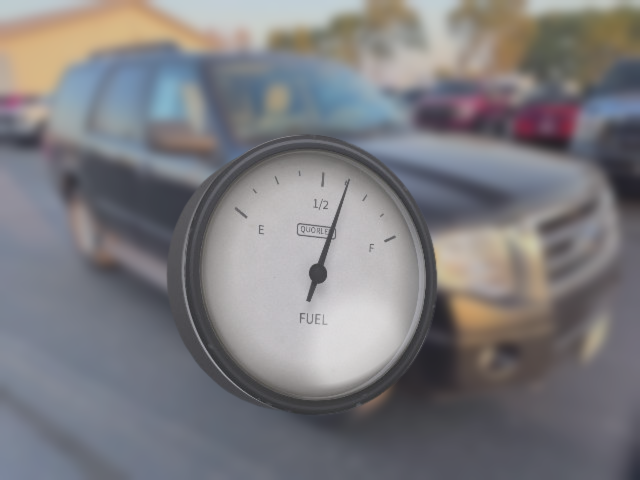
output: **0.625**
